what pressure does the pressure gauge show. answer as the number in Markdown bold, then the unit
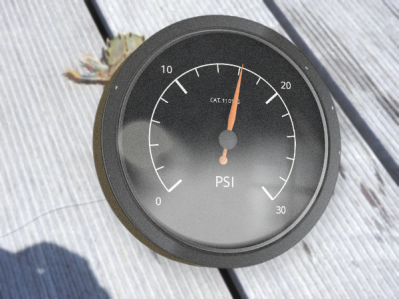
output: **16** psi
